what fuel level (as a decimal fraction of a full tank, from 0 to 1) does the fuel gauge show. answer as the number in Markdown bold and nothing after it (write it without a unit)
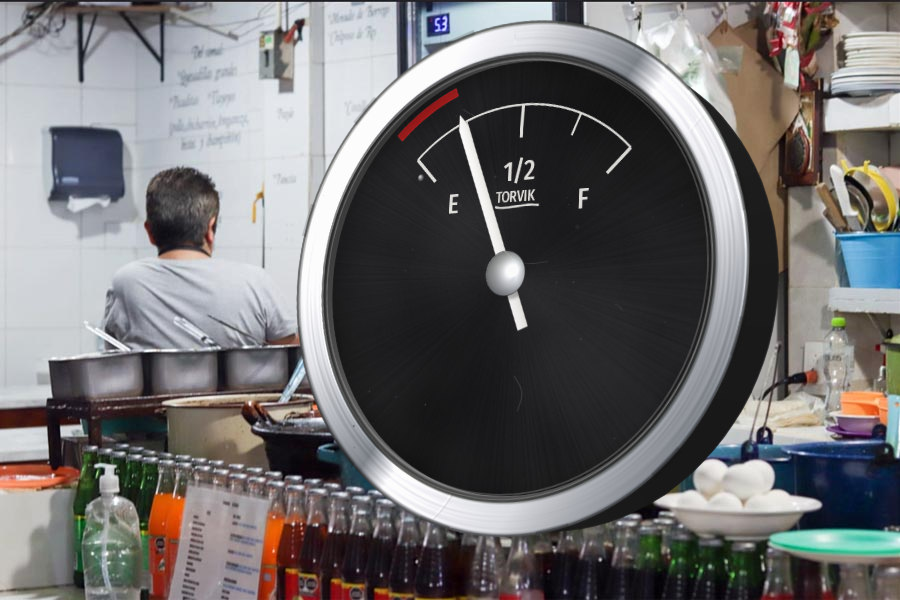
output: **0.25**
